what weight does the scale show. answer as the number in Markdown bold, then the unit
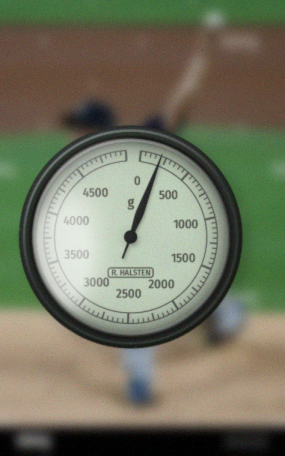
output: **200** g
